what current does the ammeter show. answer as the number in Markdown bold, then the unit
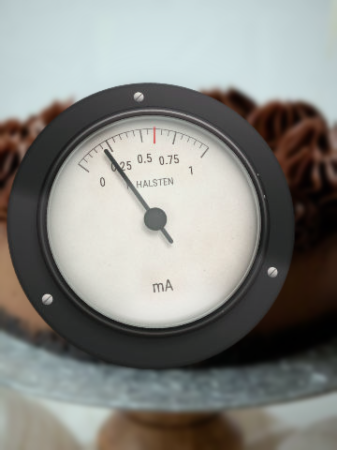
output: **0.2** mA
